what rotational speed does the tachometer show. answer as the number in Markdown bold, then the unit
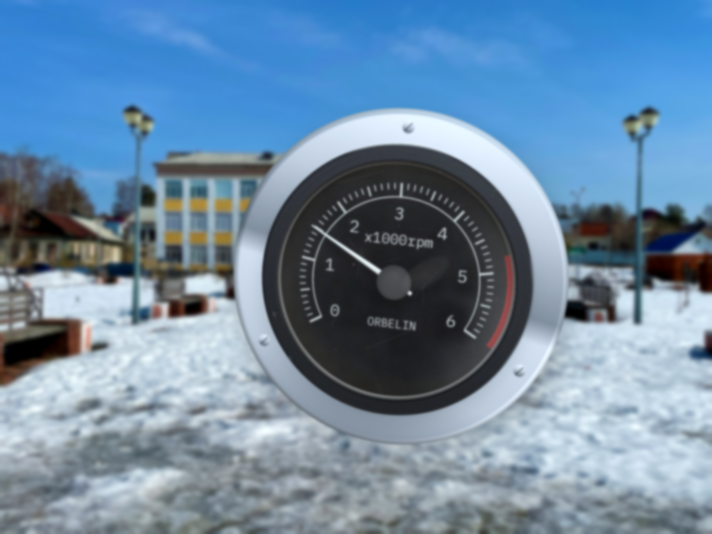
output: **1500** rpm
